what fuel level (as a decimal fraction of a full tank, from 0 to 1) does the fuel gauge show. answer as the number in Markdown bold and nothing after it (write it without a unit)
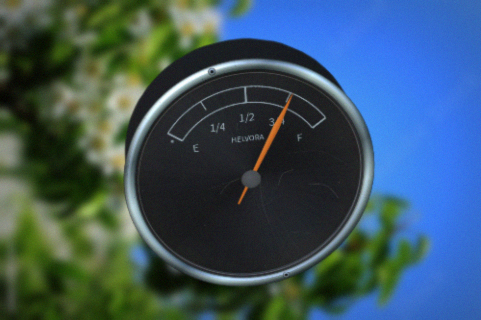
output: **0.75**
